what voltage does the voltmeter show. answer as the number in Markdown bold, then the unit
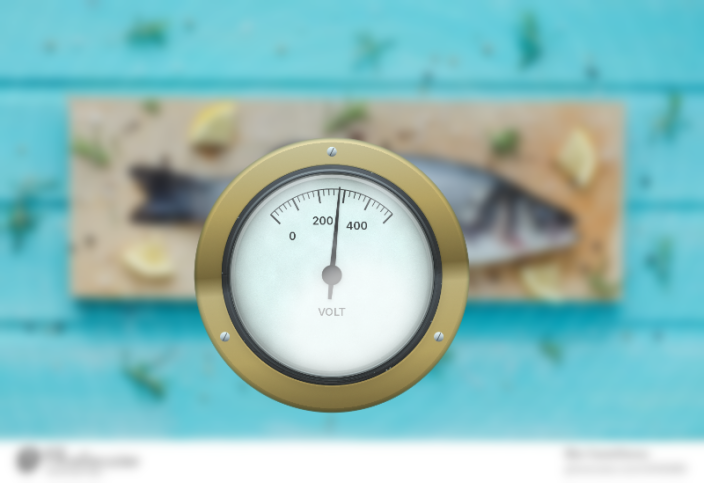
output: **280** V
